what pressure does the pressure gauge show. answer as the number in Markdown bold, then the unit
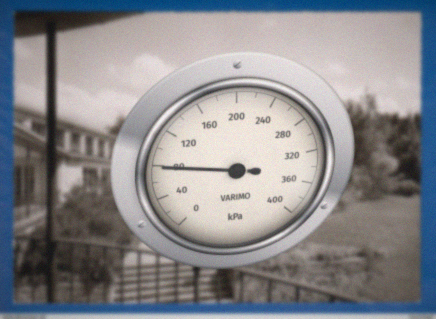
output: **80** kPa
